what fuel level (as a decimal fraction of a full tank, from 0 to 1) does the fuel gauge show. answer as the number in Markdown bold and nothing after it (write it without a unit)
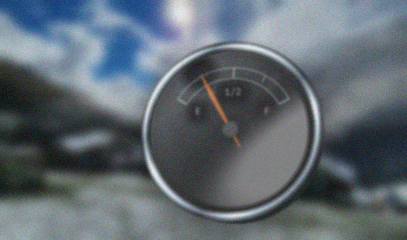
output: **0.25**
